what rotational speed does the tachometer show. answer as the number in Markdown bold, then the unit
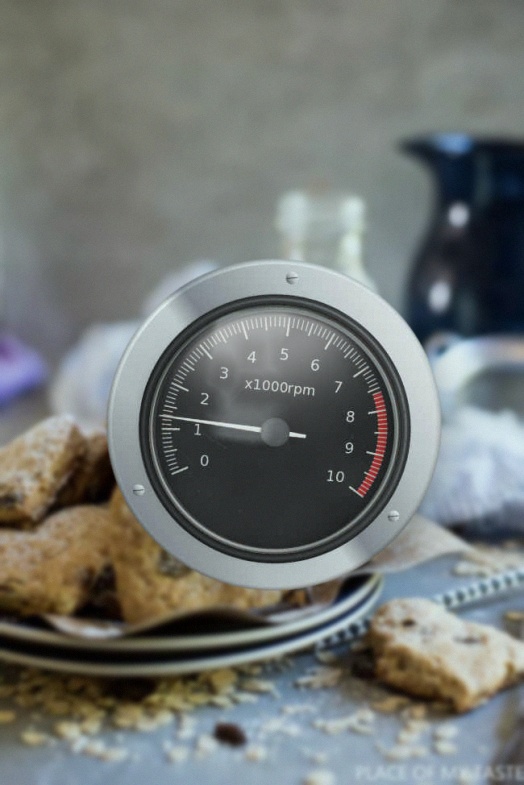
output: **1300** rpm
